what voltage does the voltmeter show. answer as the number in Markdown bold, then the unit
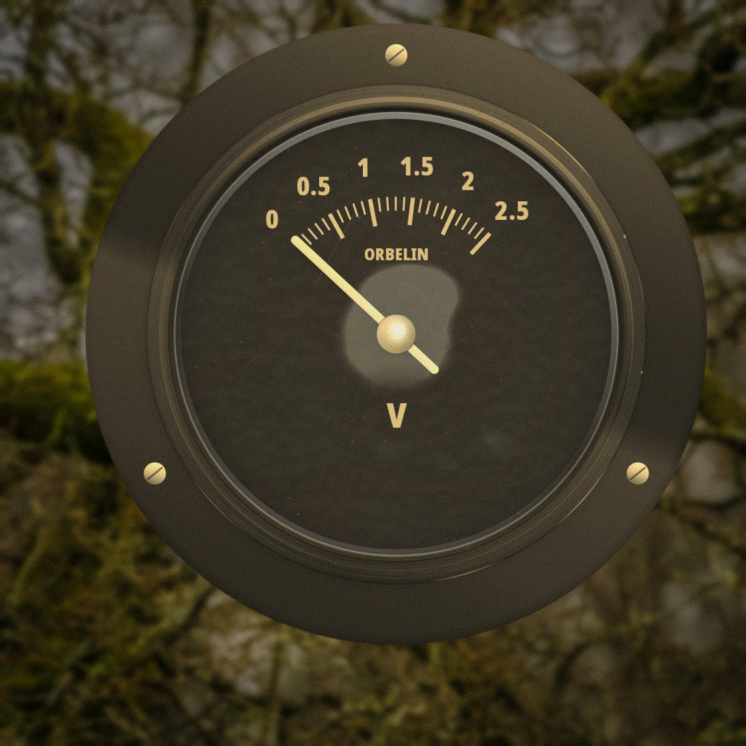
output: **0** V
